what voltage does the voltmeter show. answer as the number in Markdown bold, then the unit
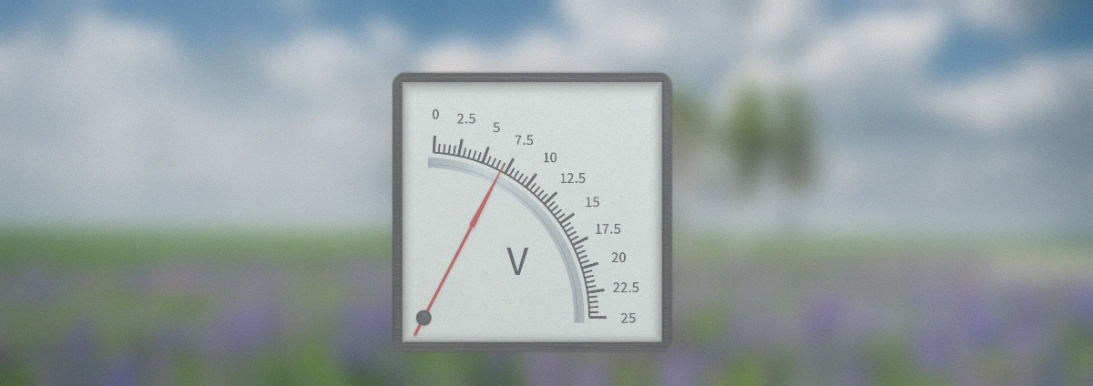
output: **7** V
